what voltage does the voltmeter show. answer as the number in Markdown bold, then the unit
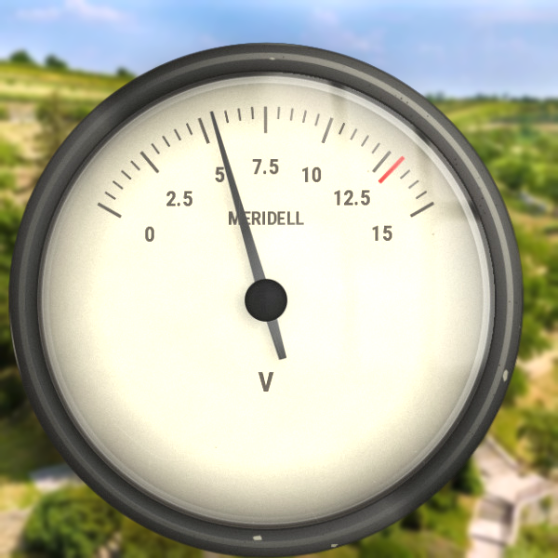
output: **5.5** V
